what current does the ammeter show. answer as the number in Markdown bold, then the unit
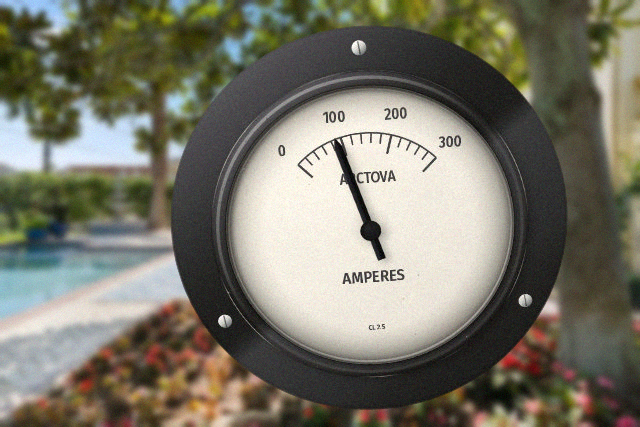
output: **90** A
